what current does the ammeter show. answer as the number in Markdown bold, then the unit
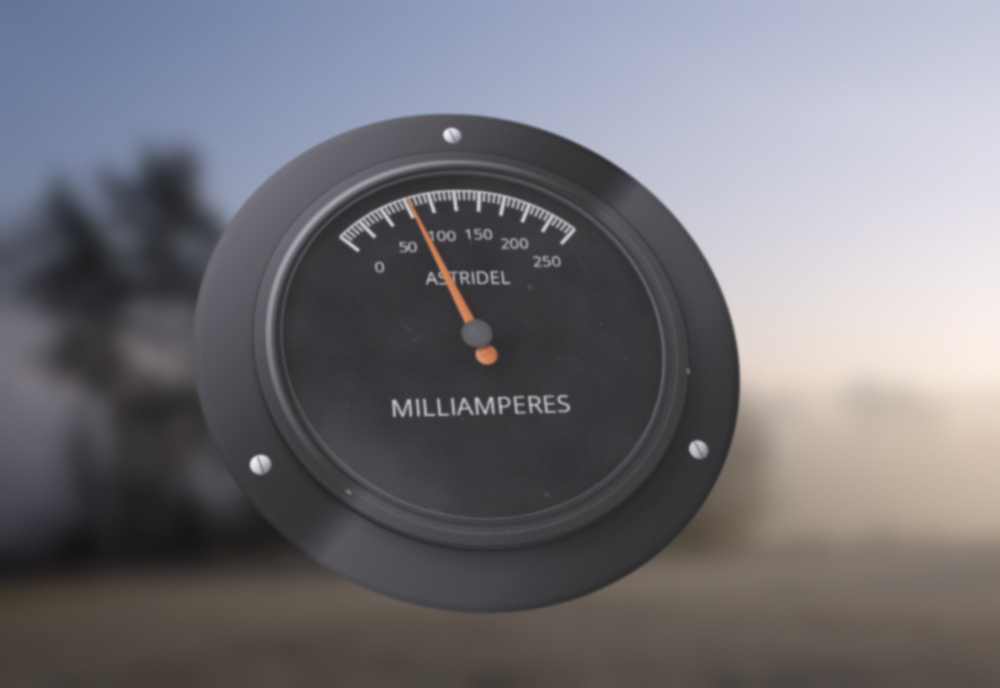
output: **75** mA
